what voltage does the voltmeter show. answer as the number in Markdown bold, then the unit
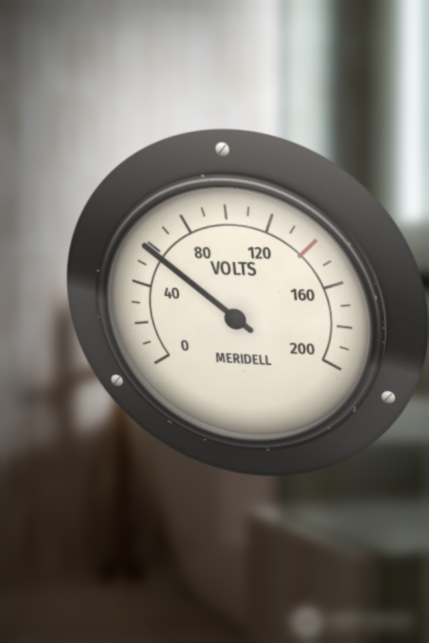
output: **60** V
